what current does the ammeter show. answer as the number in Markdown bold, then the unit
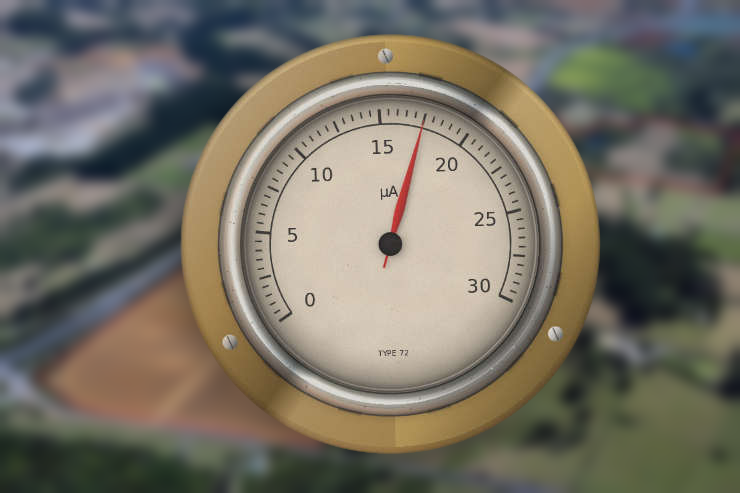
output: **17.5** µA
